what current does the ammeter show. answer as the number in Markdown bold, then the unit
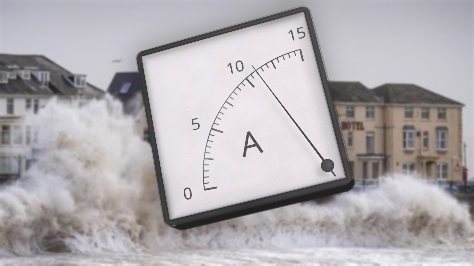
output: **11** A
